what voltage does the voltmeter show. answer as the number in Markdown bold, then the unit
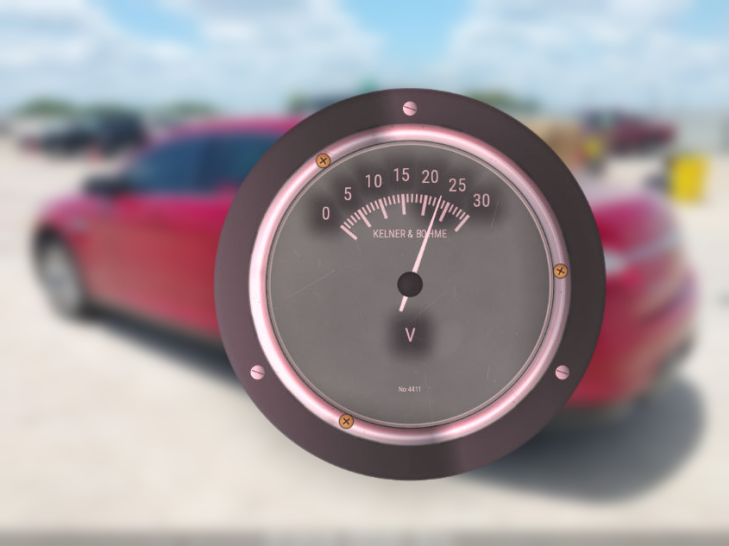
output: **23** V
